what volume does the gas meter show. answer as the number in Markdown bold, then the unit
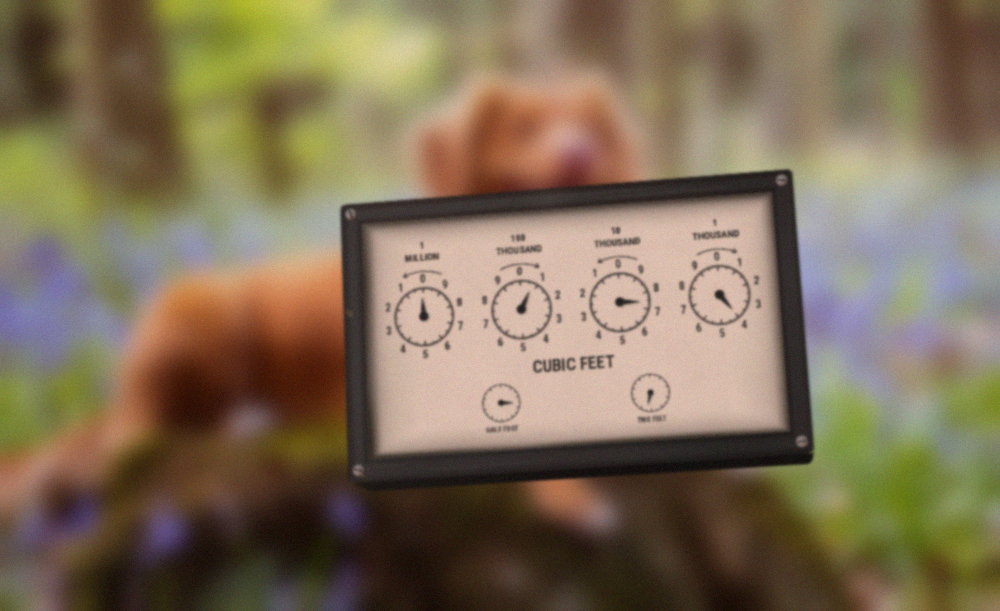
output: **7400** ft³
